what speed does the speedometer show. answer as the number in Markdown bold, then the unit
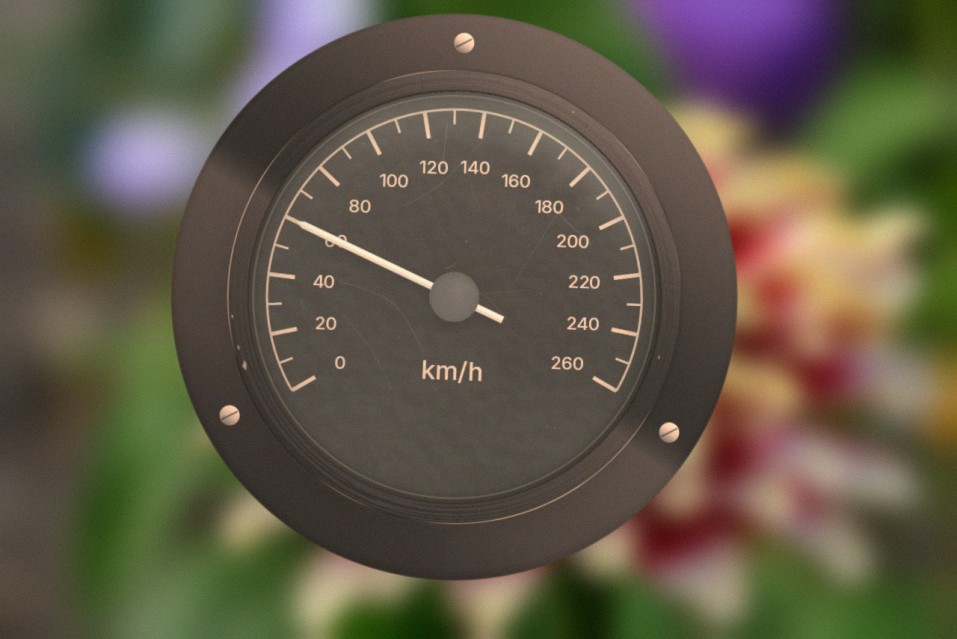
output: **60** km/h
